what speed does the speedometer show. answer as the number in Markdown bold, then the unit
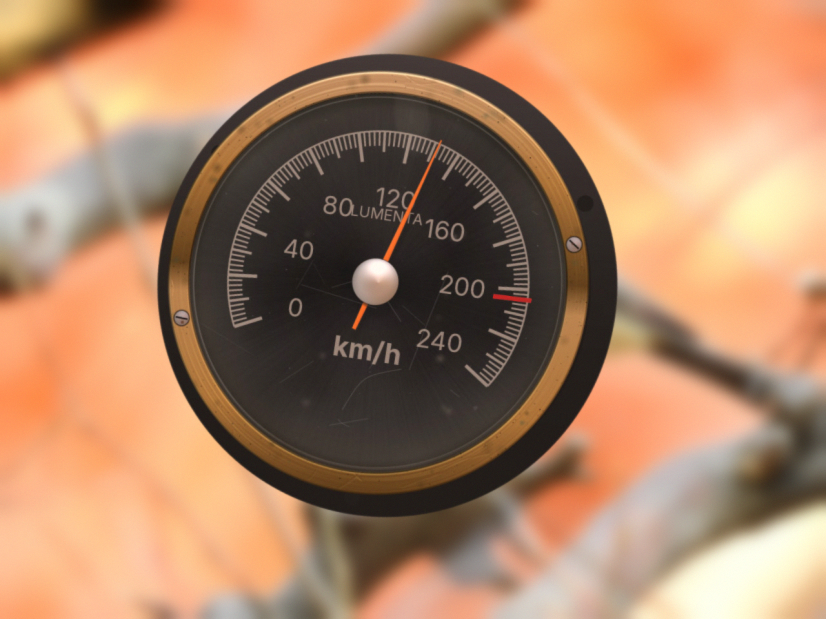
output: **132** km/h
